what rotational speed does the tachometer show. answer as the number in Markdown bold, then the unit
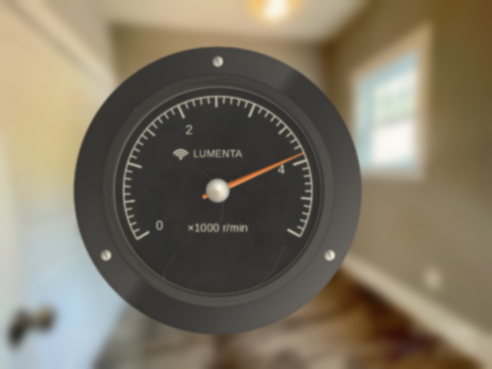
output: **3900** rpm
